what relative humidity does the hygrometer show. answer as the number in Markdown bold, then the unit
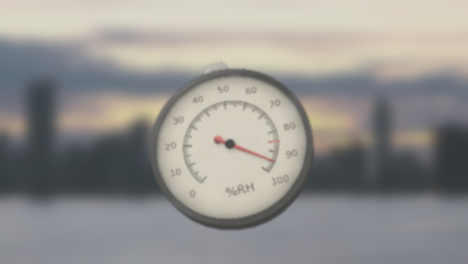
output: **95** %
